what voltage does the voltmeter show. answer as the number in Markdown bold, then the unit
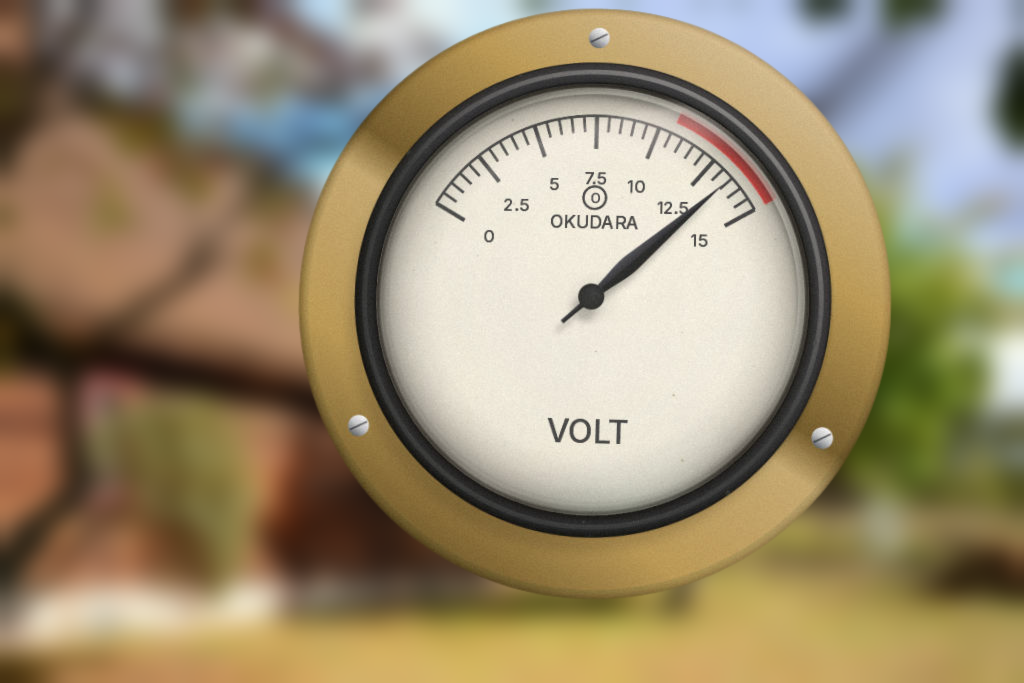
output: **13.5** V
